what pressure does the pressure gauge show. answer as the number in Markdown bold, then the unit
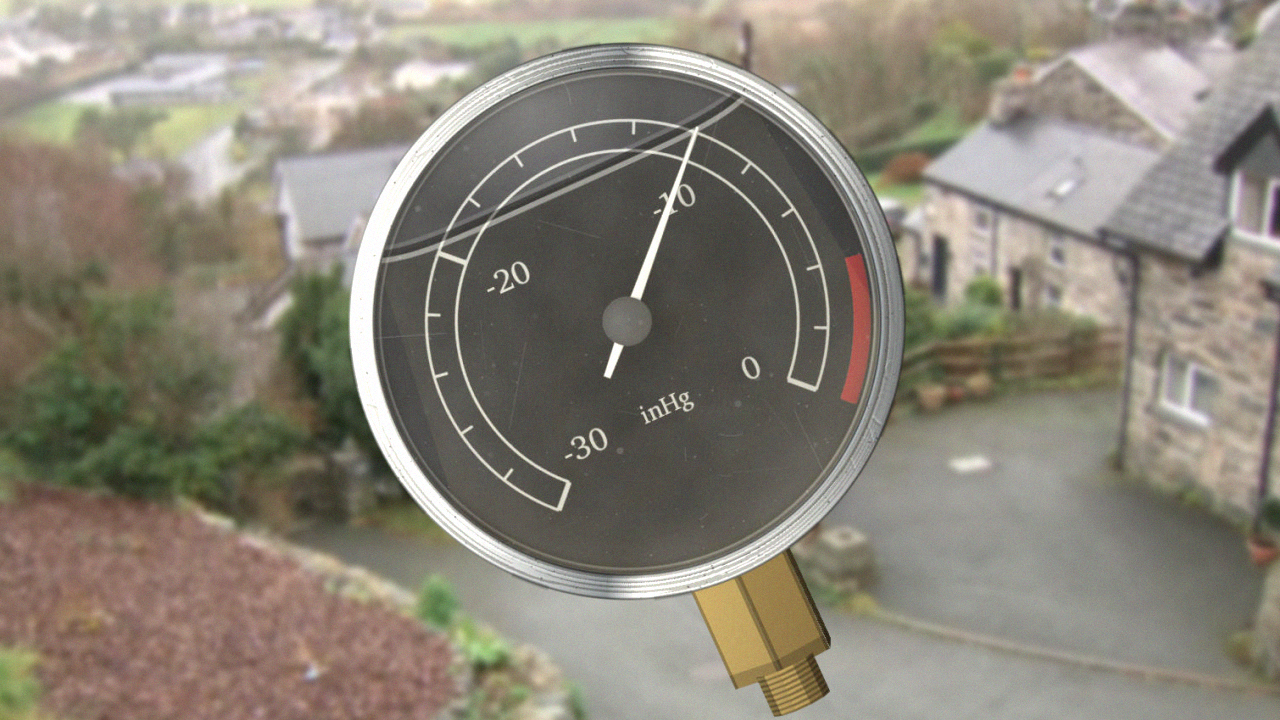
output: **-10** inHg
